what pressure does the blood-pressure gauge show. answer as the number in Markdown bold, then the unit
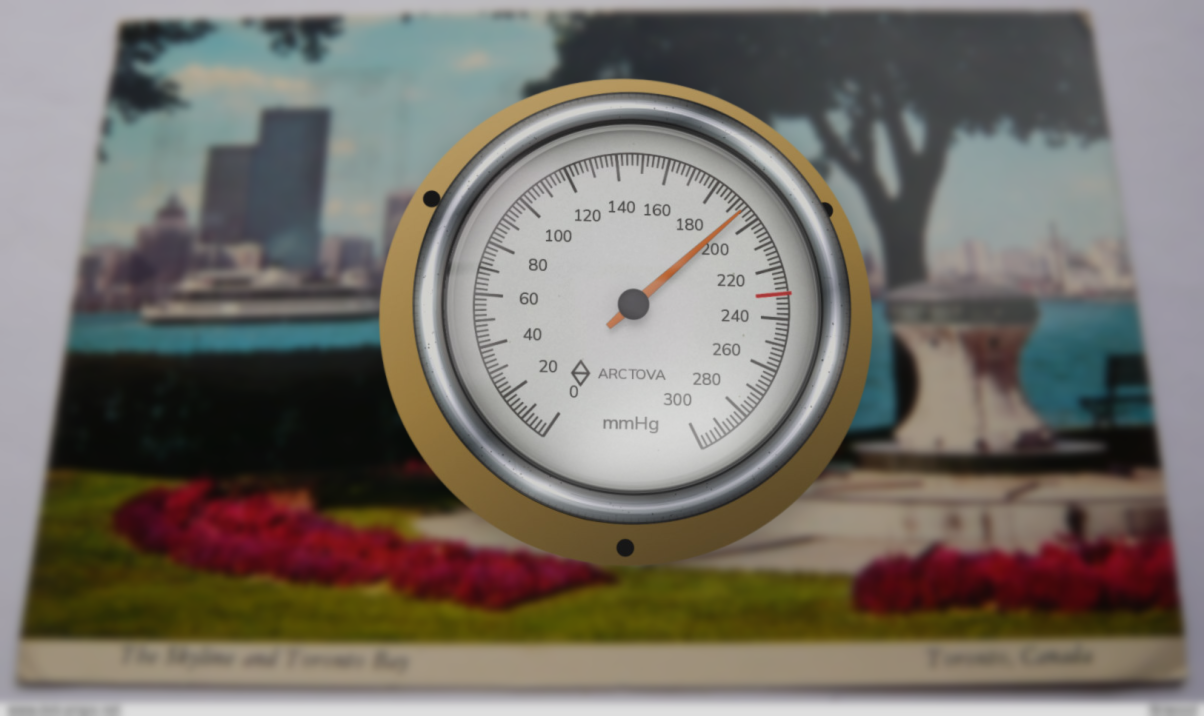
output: **194** mmHg
